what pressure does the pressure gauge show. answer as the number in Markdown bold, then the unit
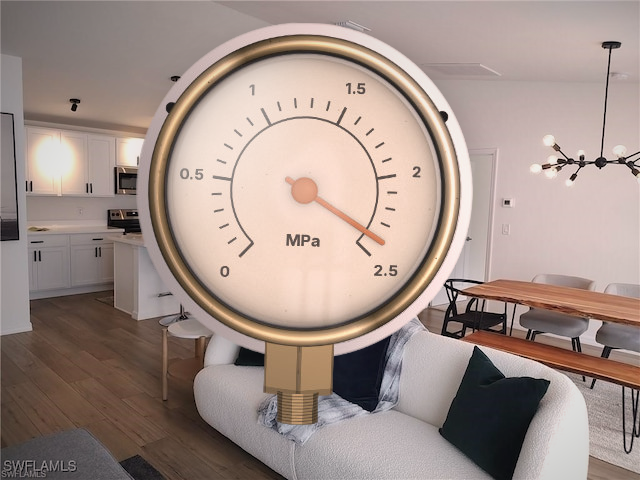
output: **2.4** MPa
